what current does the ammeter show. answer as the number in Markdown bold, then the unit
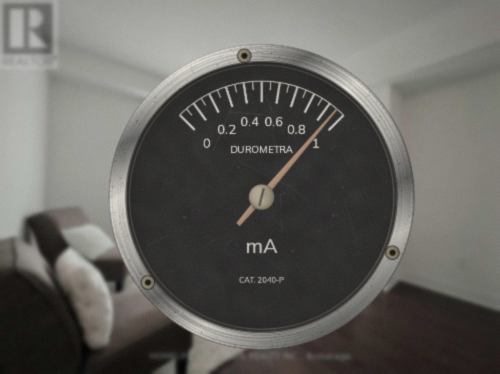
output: **0.95** mA
